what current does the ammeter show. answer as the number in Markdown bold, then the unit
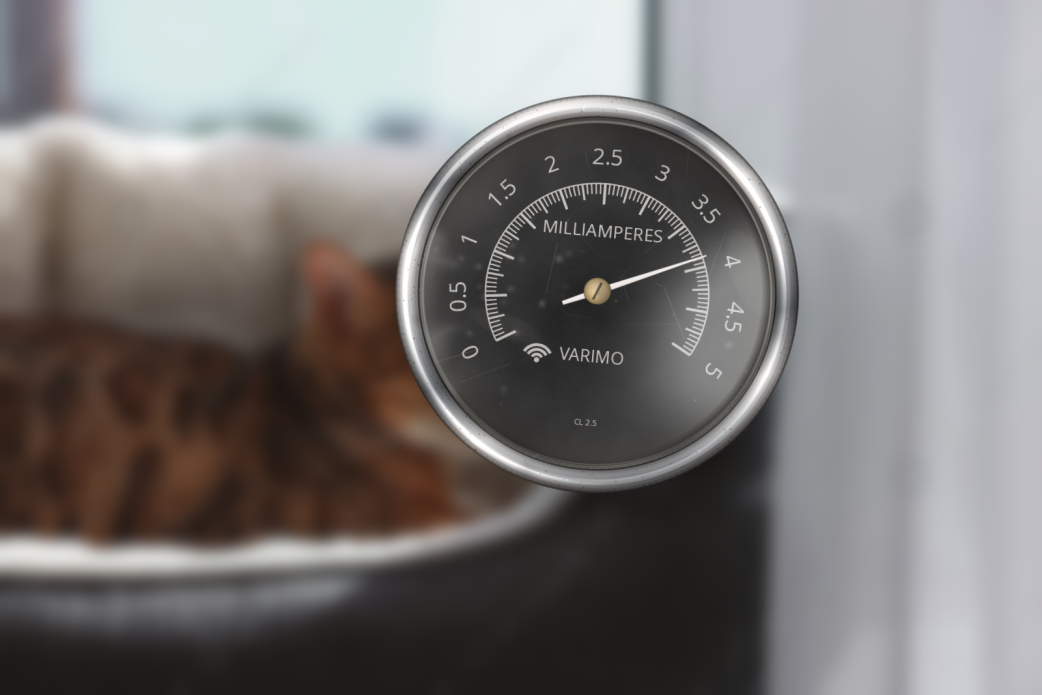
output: **3.9** mA
